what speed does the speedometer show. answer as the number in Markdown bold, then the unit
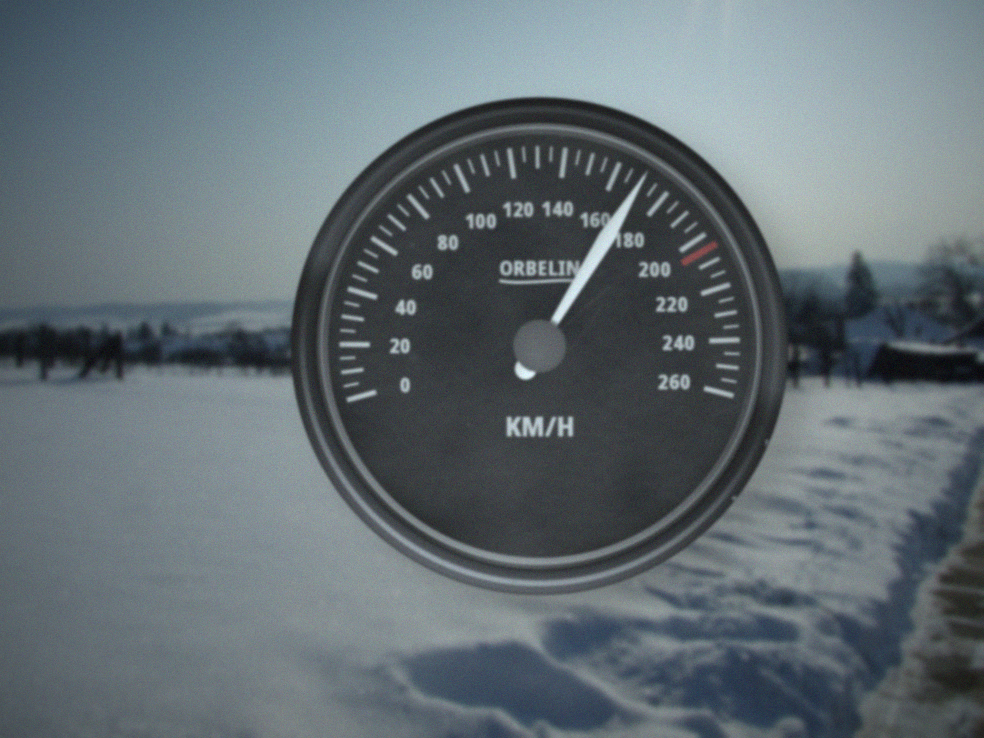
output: **170** km/h
